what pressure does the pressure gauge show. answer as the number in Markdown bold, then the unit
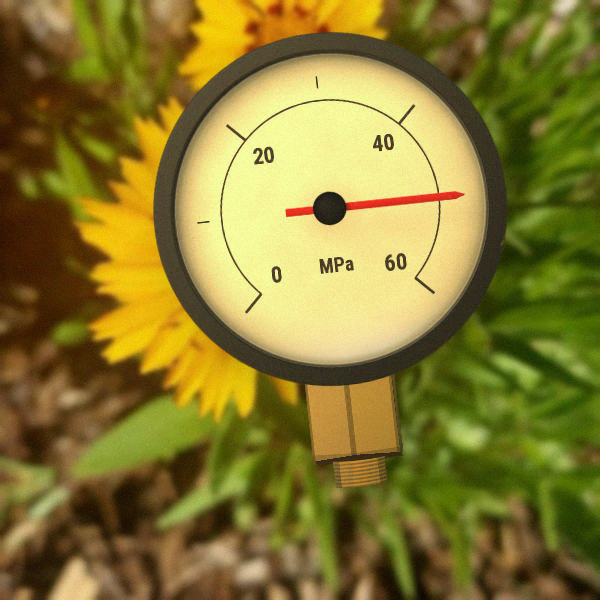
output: **50** MPa
